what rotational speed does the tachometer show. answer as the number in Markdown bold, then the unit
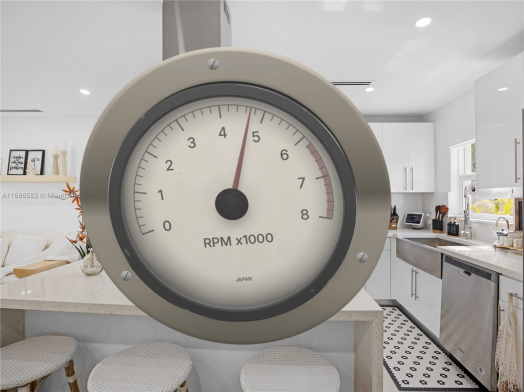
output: **4700** rpm
